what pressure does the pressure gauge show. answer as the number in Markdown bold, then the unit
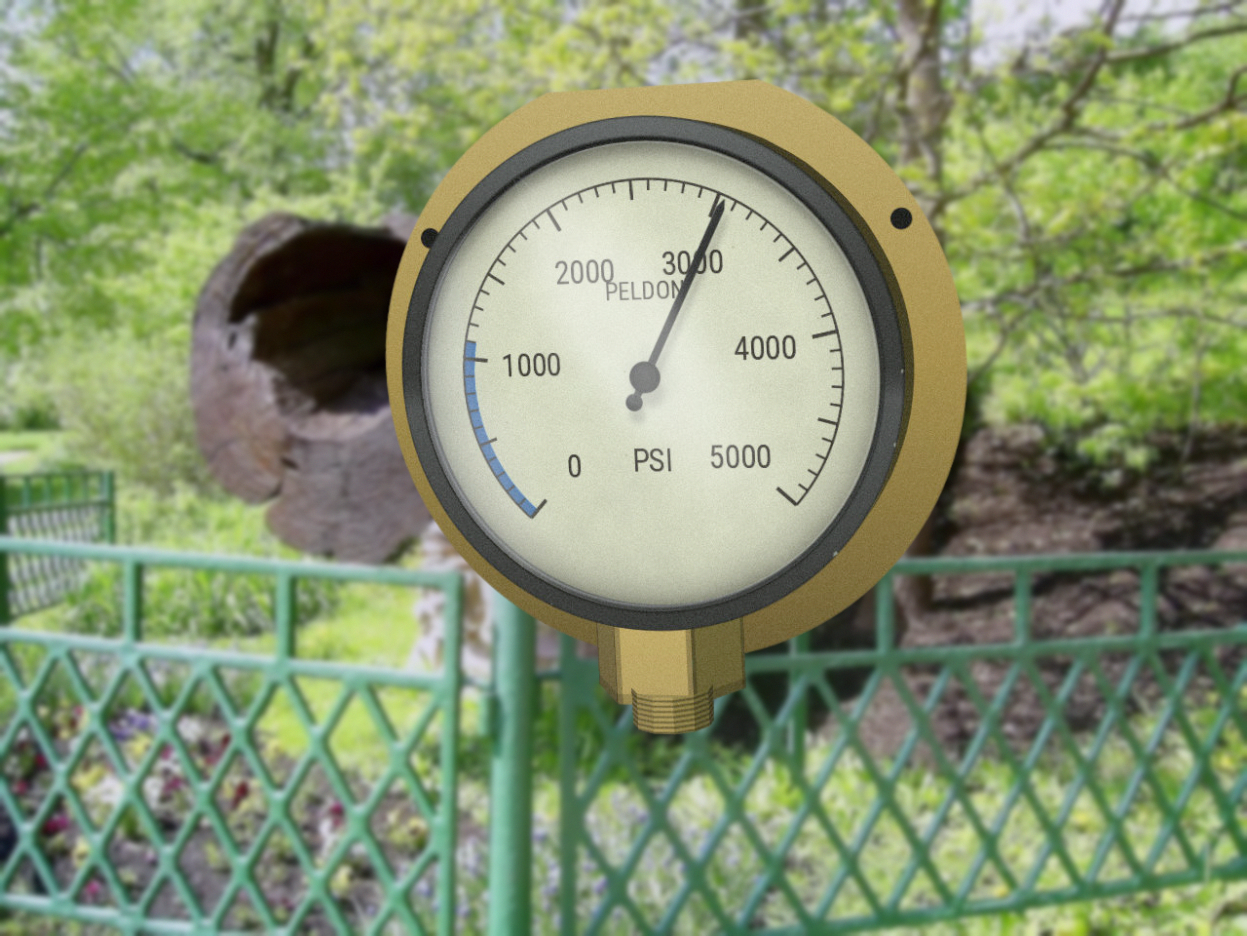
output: **3050** psi
